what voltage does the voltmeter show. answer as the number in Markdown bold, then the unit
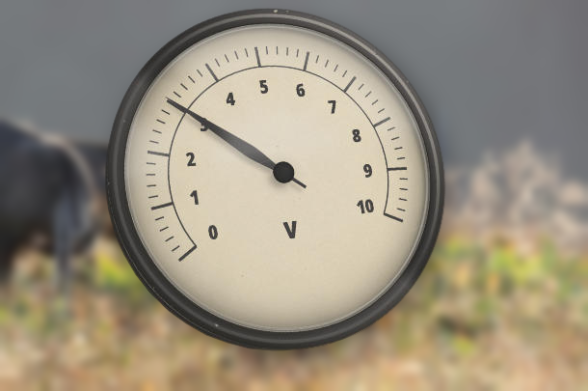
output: **3** V
